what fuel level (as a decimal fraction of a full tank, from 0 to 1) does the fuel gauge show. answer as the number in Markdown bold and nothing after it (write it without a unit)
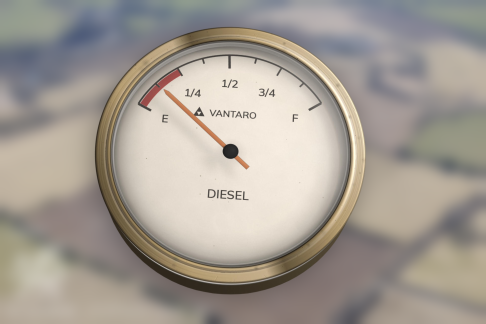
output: **0.125**
